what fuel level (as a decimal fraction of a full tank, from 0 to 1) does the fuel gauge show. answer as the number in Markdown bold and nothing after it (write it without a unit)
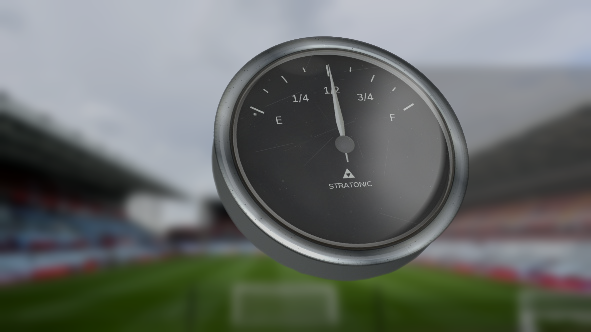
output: **0.5**
